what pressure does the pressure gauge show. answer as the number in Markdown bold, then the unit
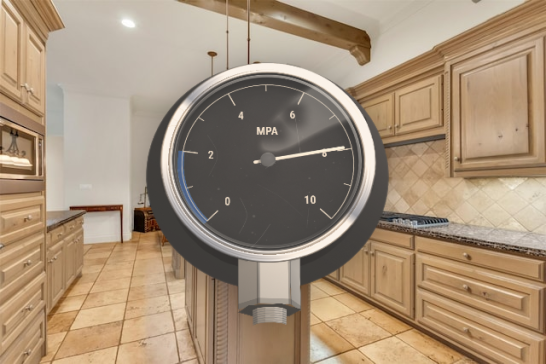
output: **8** MPa
